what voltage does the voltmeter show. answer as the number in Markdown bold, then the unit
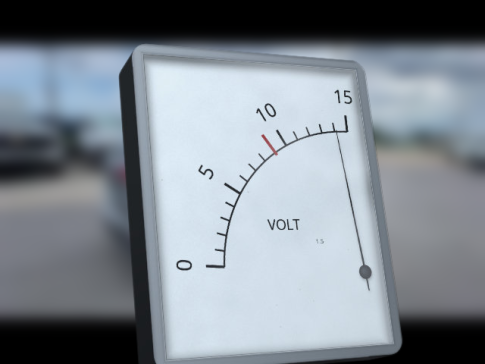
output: **14** V
